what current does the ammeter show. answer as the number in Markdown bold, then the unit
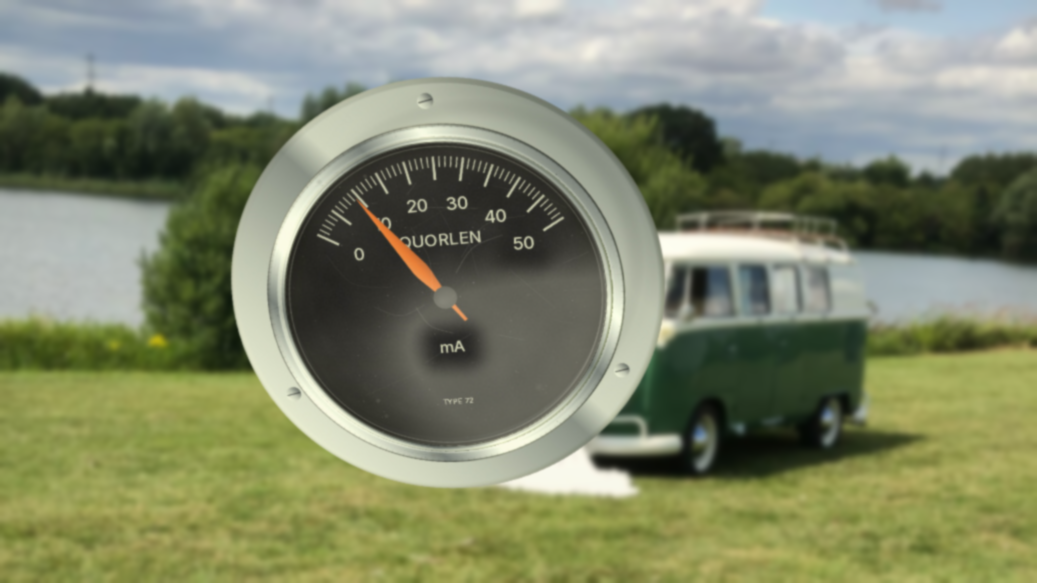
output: **10** mA
